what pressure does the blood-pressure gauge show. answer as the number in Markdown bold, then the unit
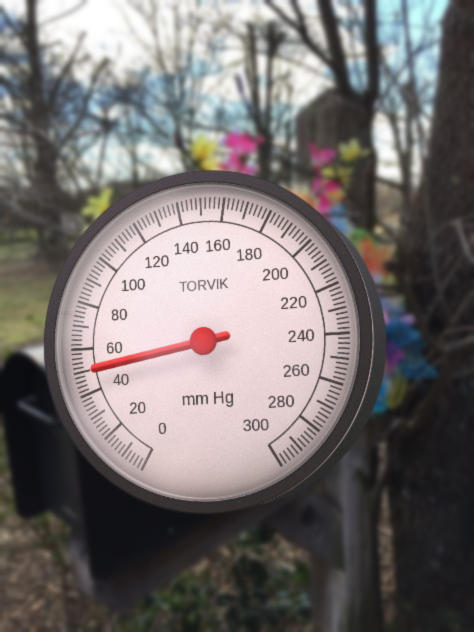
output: **50** mmHg
